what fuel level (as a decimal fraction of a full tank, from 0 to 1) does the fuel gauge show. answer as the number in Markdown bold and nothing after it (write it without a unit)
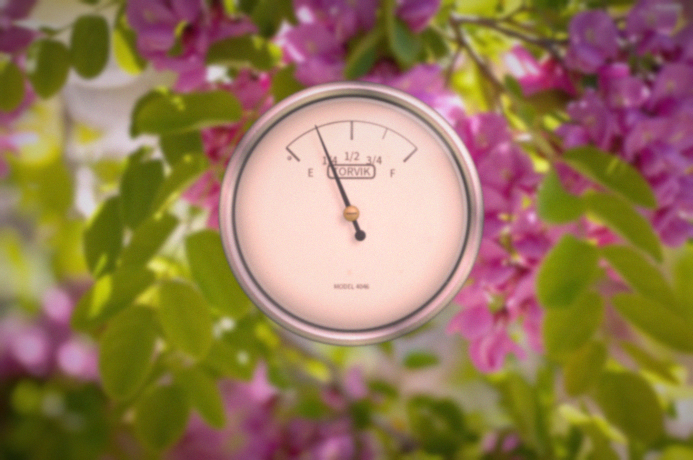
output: **0.25**
